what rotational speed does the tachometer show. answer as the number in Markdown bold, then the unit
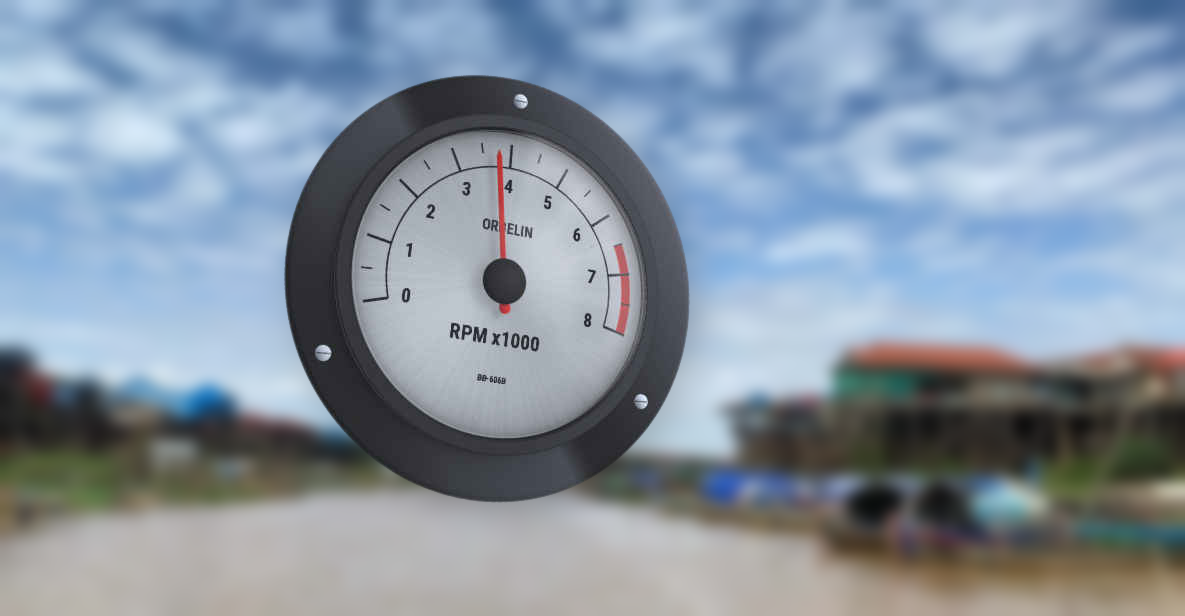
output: **3750** rpm
